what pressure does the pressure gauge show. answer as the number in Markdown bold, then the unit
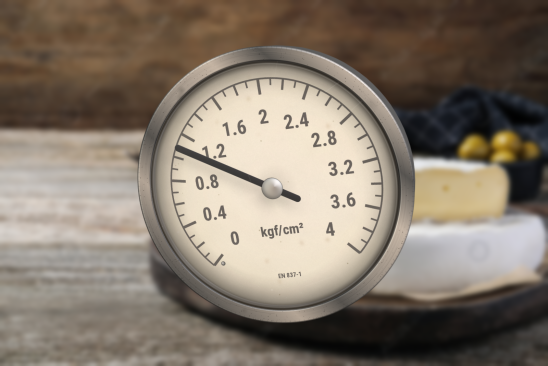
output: **1.1** kg/cm²
